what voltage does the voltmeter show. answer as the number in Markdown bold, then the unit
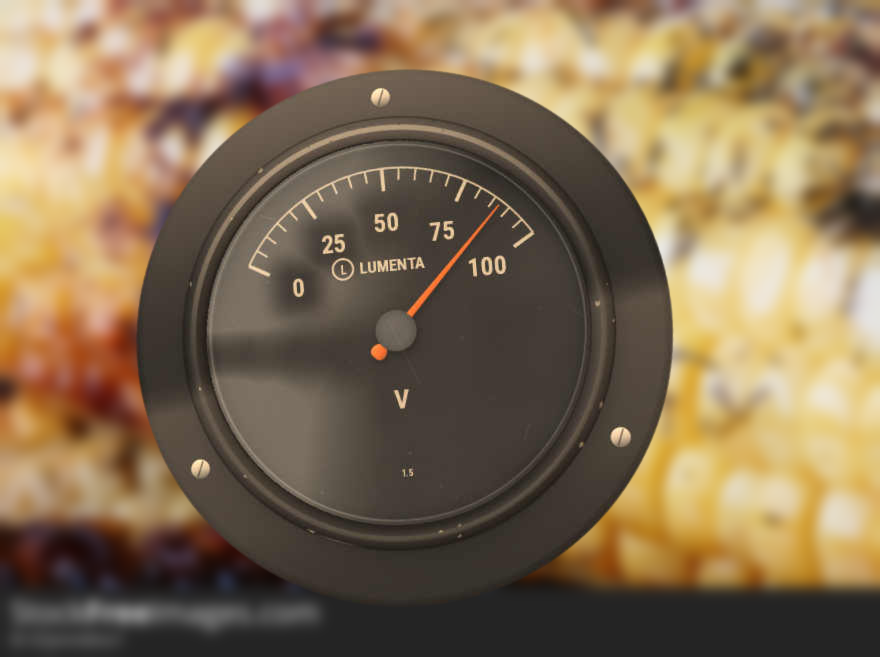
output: **87.5** V
